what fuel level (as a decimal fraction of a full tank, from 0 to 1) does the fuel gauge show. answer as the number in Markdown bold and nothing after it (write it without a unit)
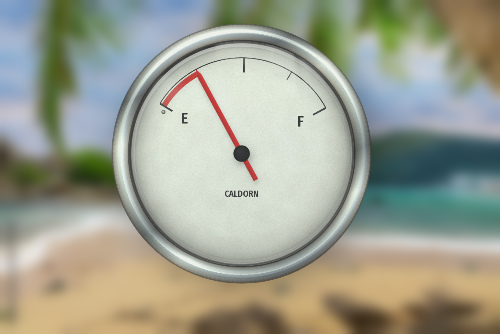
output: **0.25**
